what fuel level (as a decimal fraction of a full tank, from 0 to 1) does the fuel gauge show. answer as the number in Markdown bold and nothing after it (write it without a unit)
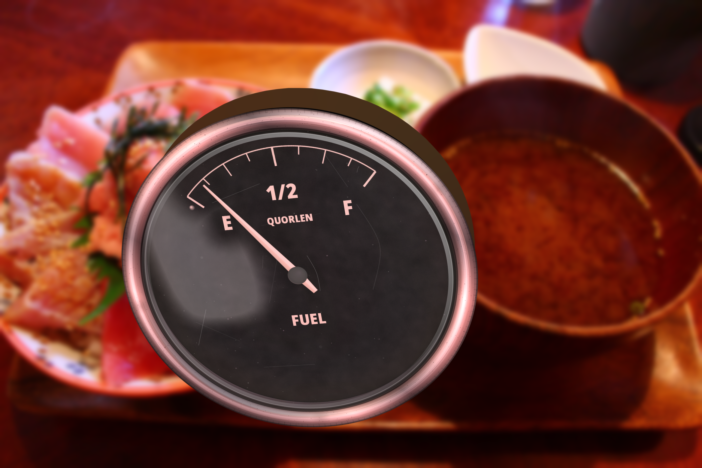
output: **0.125**
